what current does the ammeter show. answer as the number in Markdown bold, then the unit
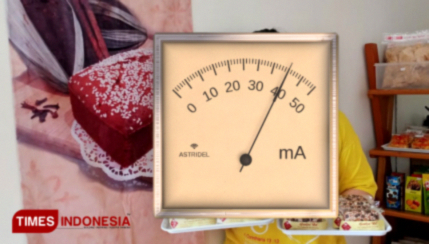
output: **40** mA
